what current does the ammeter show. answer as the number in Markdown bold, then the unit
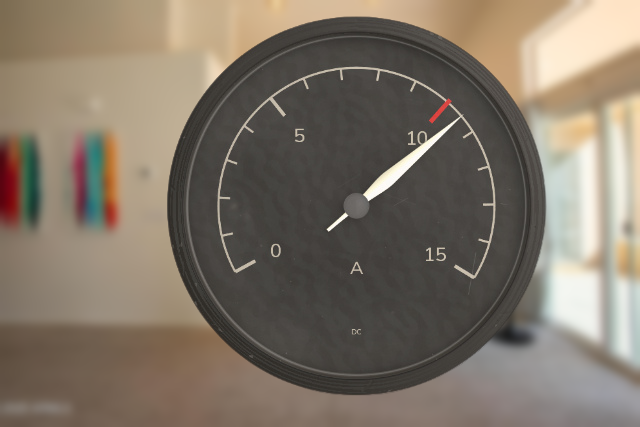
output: **10.5** A
